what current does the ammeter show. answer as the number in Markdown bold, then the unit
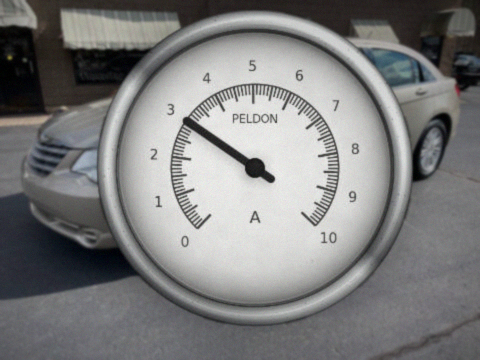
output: **3** A
